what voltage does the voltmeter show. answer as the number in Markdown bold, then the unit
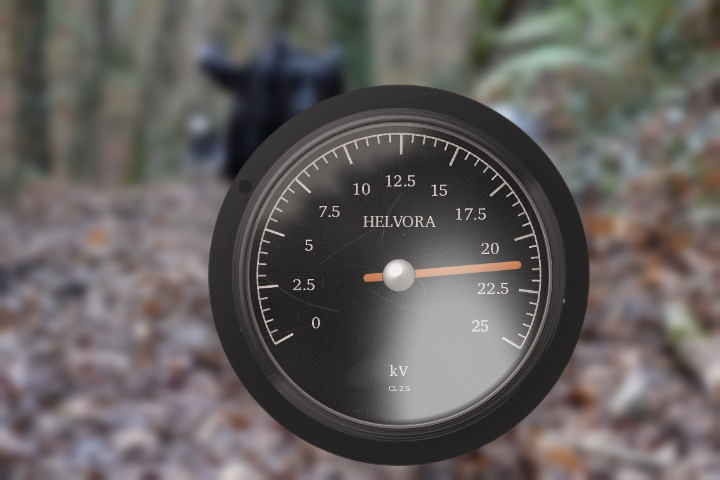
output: **21.25** kV
